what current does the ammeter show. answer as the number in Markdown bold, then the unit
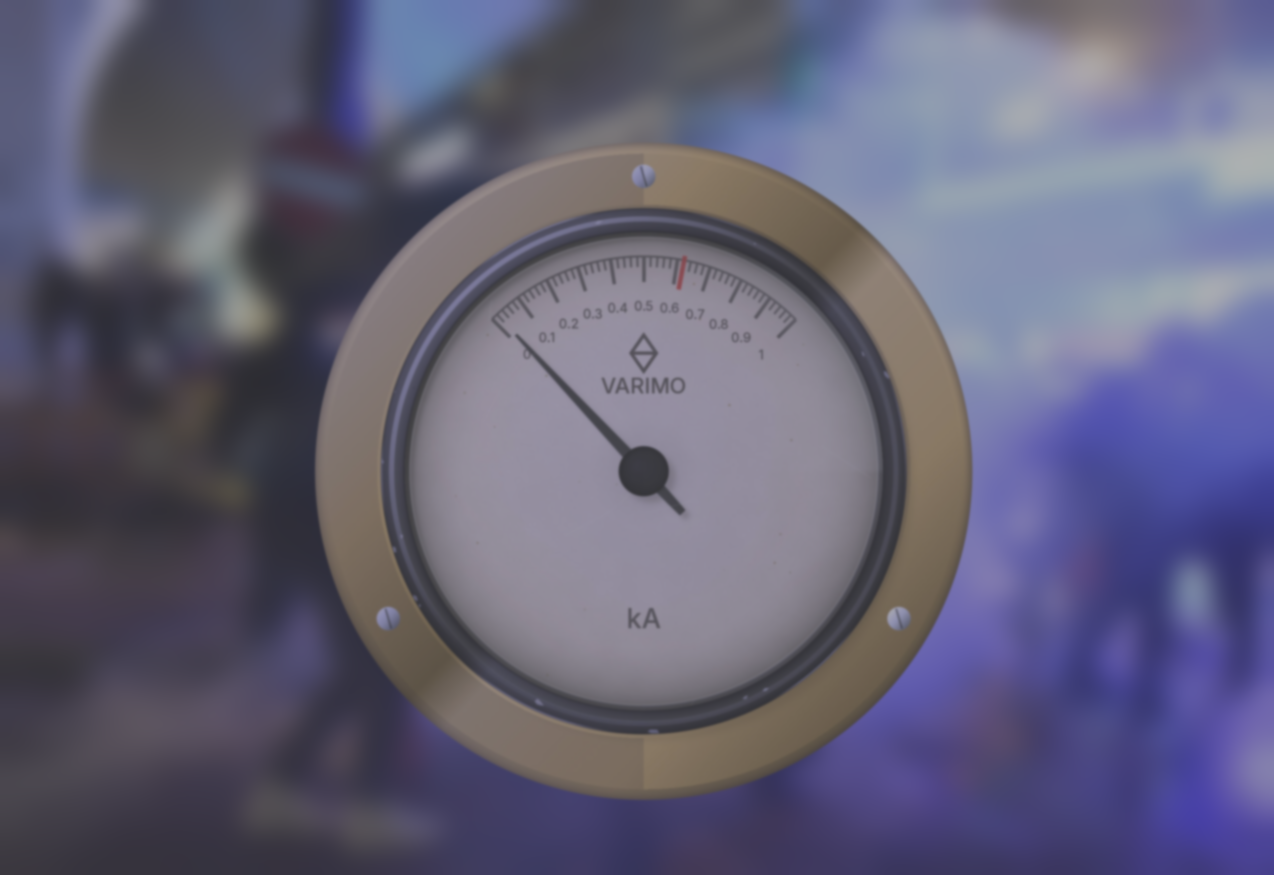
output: **0.02** kA
